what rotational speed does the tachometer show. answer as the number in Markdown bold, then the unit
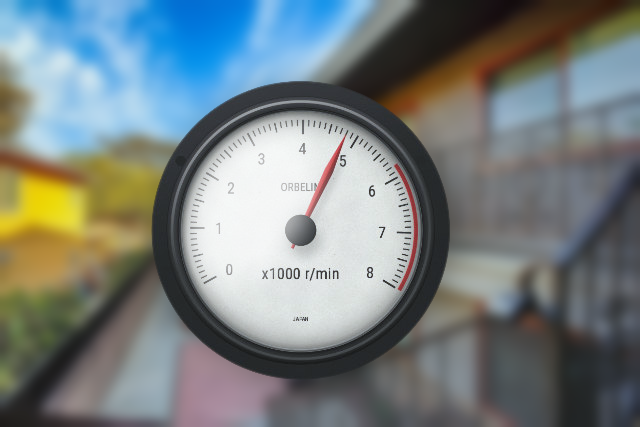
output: **4800** rpm
